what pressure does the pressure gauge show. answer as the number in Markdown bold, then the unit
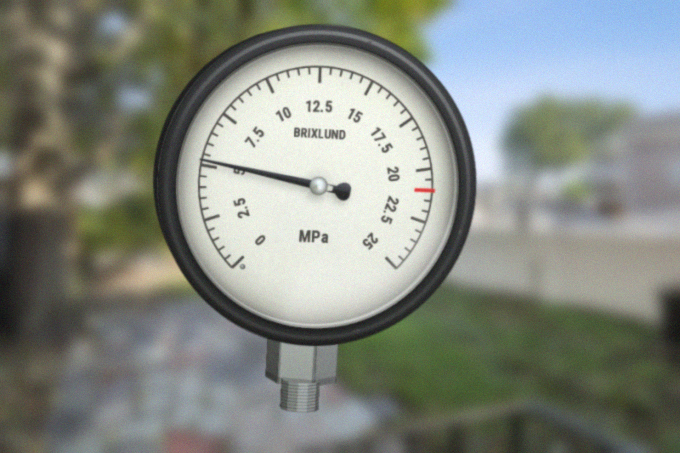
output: **5.25** MPa
